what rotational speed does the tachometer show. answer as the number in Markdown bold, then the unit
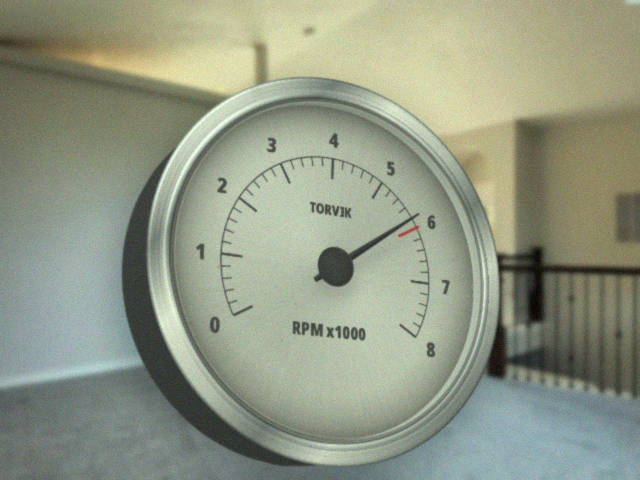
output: **5800** rpm
